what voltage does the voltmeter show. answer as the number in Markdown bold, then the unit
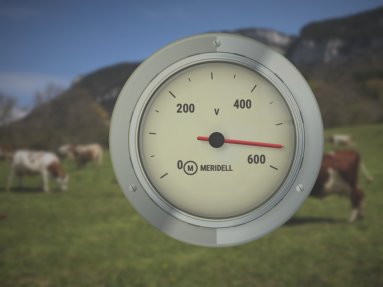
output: **550** V
